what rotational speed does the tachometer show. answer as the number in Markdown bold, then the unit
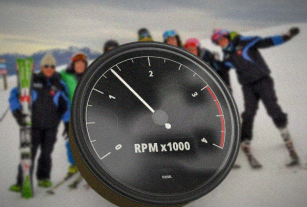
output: **1375** rpm
